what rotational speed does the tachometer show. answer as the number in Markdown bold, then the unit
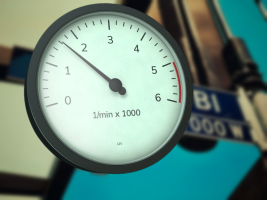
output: **1600** rpm
